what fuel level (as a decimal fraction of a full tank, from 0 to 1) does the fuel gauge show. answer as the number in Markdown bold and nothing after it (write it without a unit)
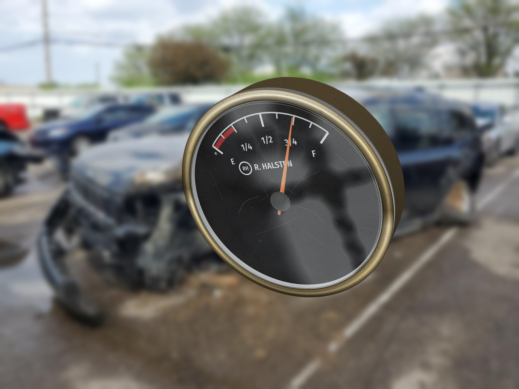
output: **0.75**
